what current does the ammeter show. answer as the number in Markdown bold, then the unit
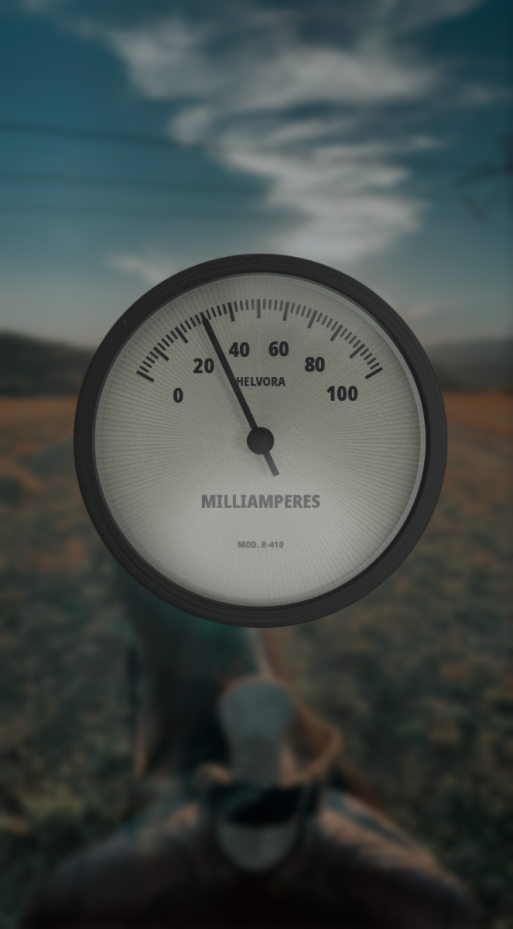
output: **30** mA
